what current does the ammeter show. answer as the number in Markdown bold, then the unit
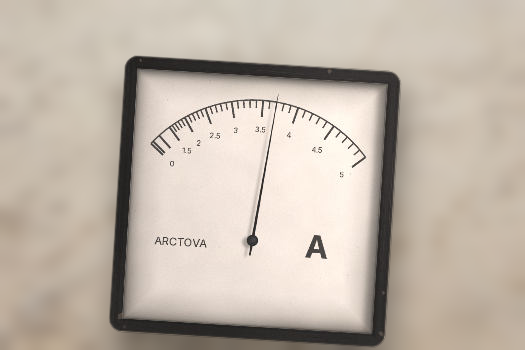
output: **3.7** A
